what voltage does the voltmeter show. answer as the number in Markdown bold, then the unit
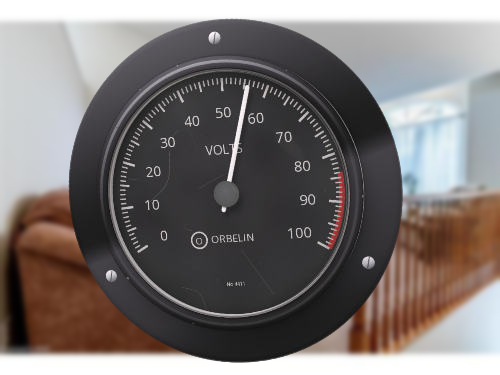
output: **56** V
